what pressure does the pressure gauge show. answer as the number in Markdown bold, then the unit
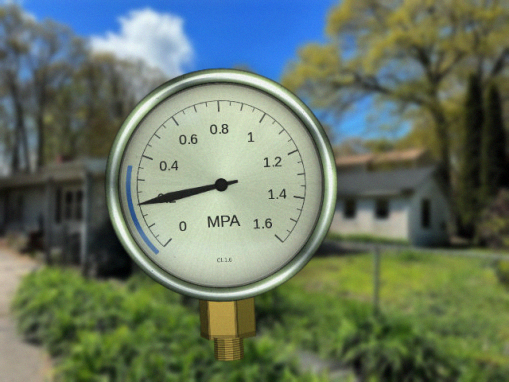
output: **0.2** MPa
